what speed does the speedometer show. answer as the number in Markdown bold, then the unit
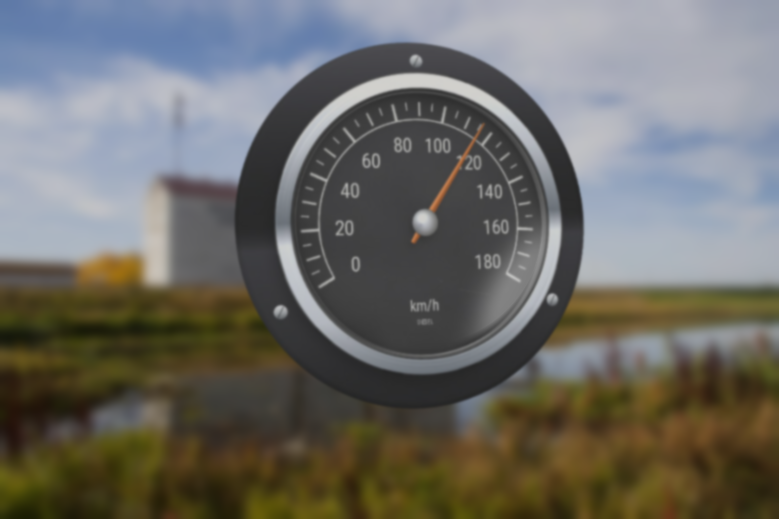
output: **115** km/h
